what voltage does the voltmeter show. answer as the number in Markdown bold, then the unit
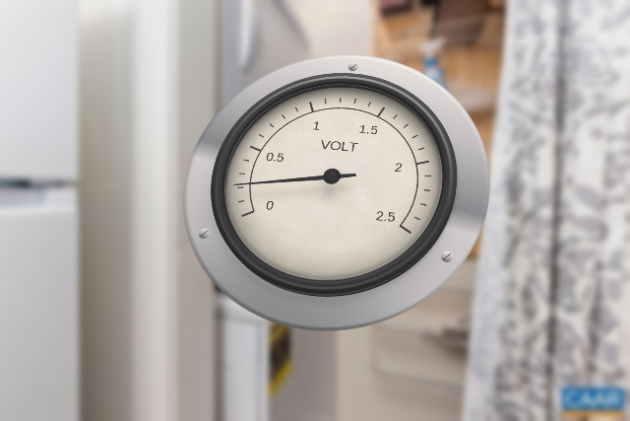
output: **0.2** V
